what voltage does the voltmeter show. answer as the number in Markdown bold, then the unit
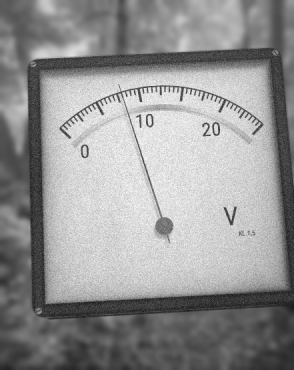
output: **8** V
